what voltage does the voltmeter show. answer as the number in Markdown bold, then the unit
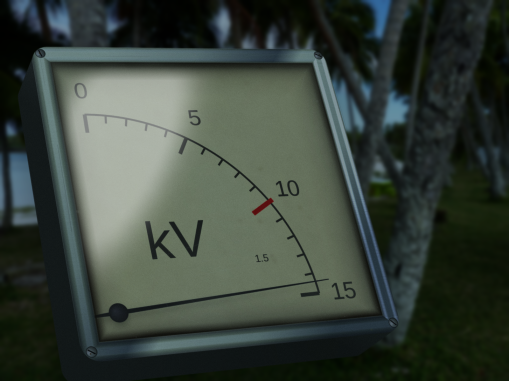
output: **14.5** kV
